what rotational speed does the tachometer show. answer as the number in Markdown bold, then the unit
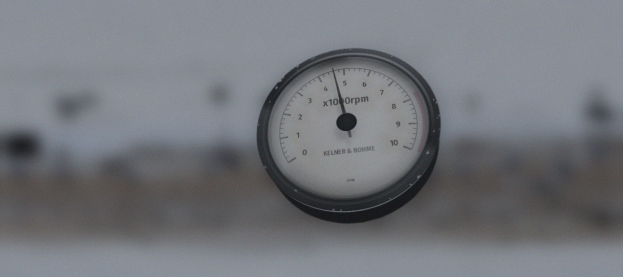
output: **4600** rpm
